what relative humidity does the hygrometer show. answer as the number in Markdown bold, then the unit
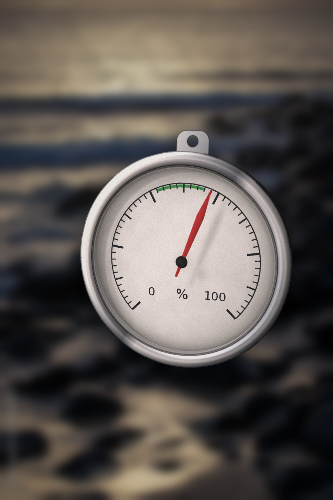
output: **58** %
